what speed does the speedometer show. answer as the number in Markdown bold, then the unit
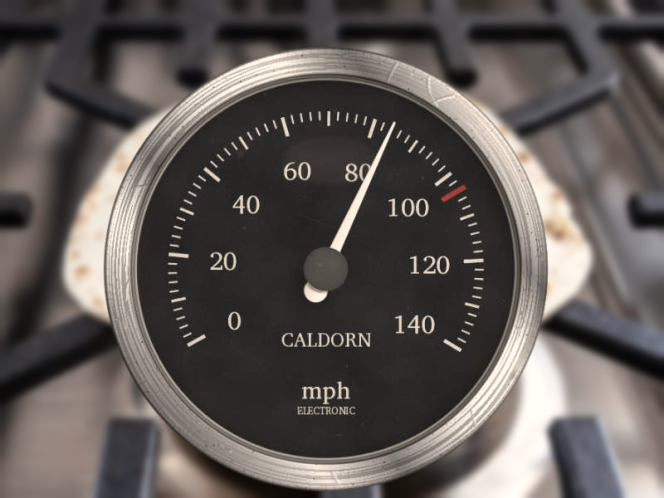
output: **84** mph
